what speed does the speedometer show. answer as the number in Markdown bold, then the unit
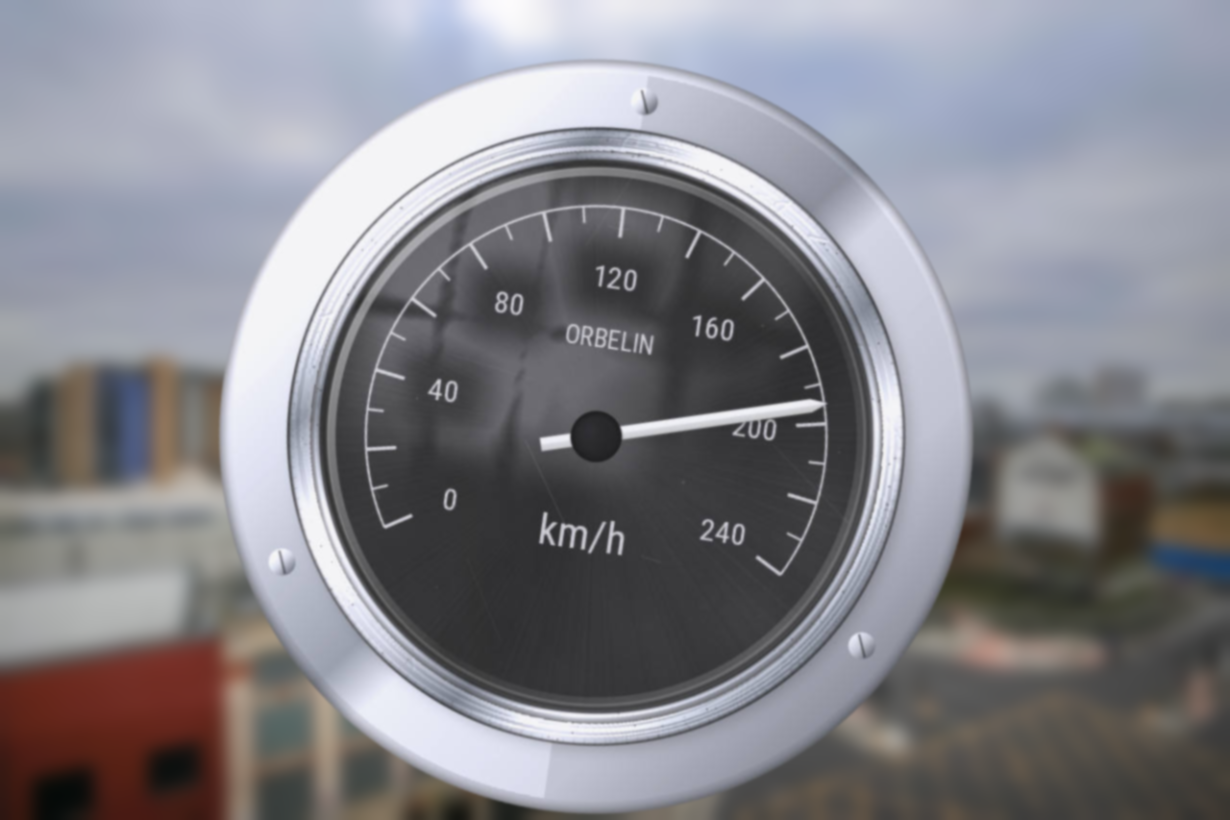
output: **195** km/h
